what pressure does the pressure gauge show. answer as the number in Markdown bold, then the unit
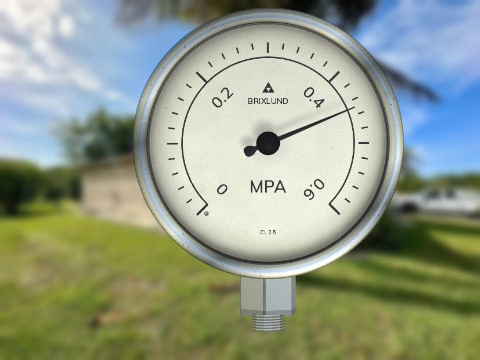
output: **0.45** MPa
